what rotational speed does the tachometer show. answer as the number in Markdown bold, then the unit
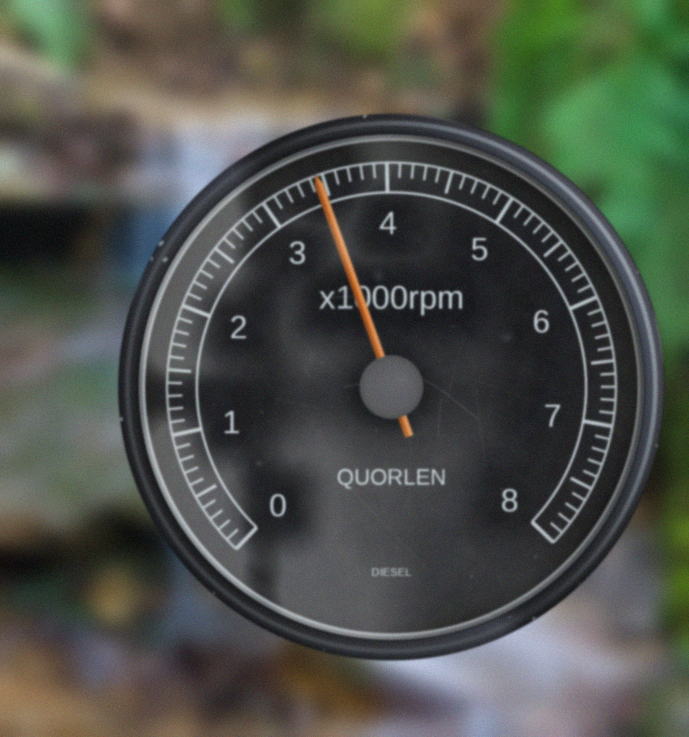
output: **3450** rpm
